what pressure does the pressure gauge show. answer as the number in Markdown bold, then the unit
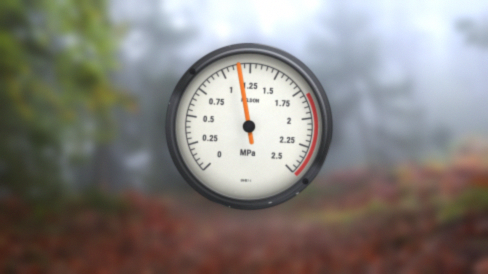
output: **1.15** MPa
